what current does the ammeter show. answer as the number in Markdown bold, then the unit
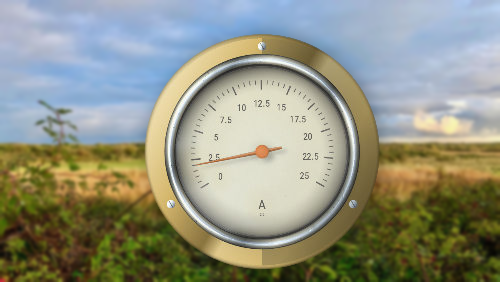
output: **2** A
